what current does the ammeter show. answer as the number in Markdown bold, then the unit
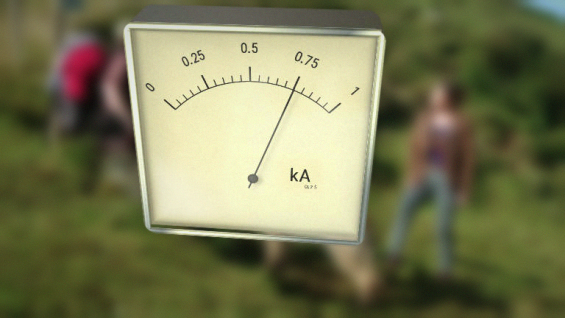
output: **0.75** kA
